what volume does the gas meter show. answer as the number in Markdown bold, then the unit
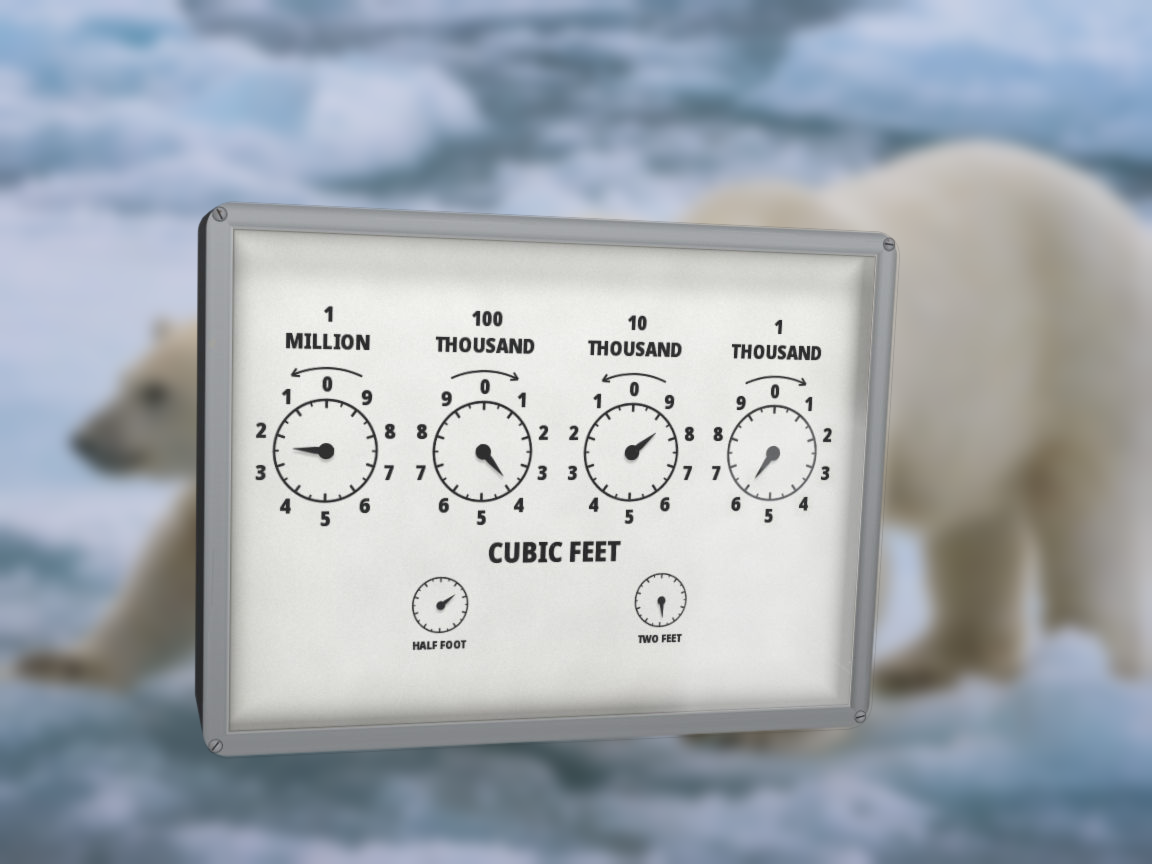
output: **238600** ft³
